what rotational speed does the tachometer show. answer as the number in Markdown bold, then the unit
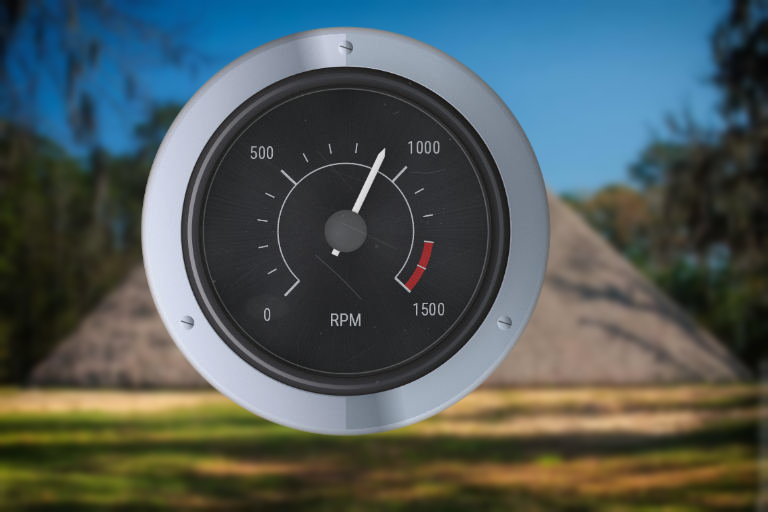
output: **900** rpm
